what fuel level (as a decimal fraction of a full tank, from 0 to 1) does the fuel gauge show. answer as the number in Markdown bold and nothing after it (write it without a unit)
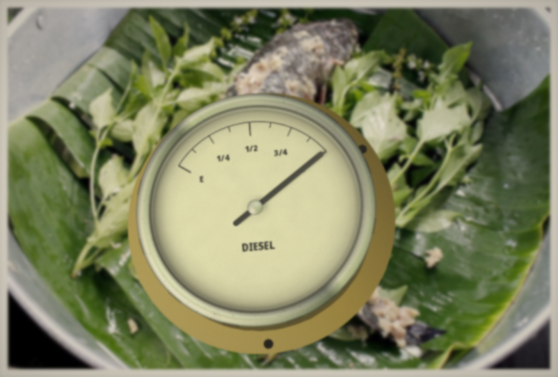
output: **1**
